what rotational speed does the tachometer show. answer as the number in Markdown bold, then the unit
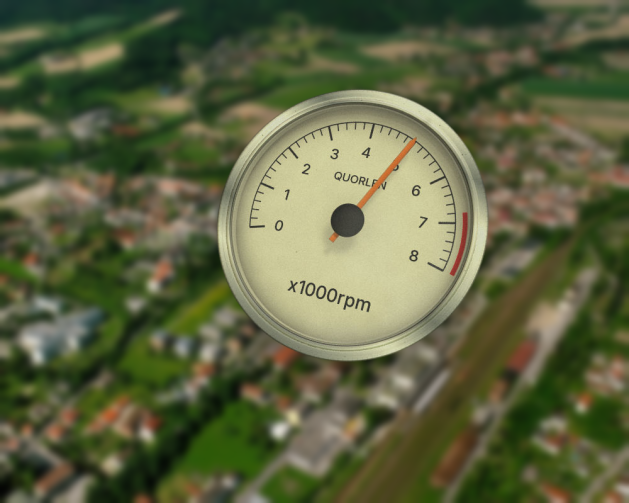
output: **5000** rpm
